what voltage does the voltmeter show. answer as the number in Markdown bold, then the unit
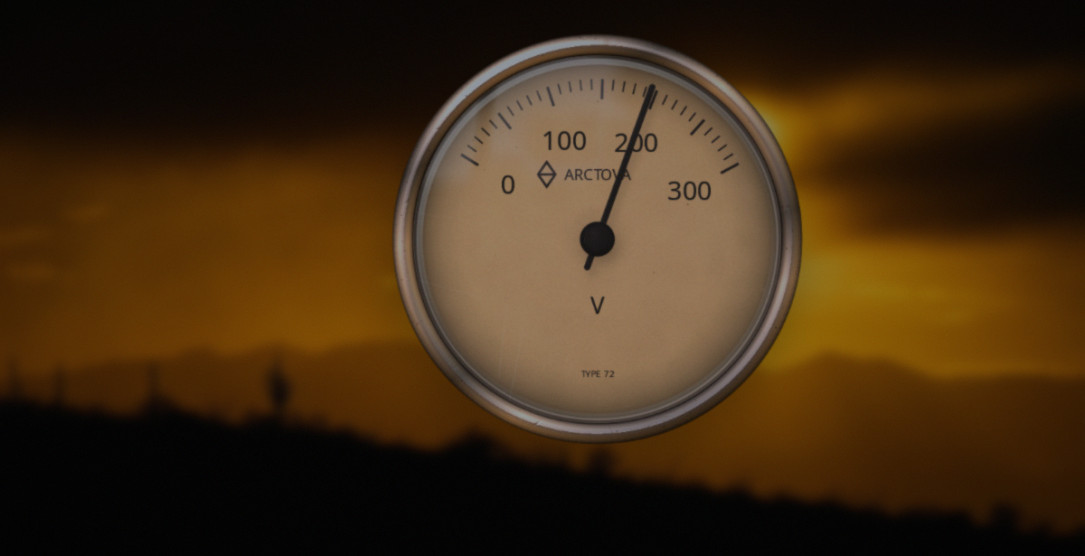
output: **195** V
